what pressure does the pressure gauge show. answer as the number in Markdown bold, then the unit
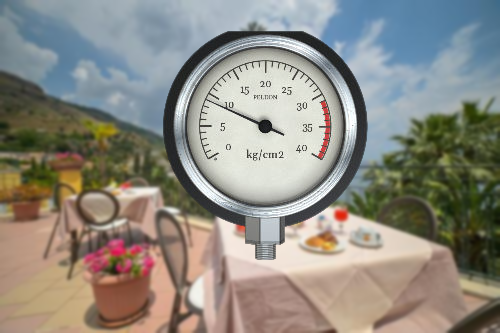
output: **9** kg/cm²
